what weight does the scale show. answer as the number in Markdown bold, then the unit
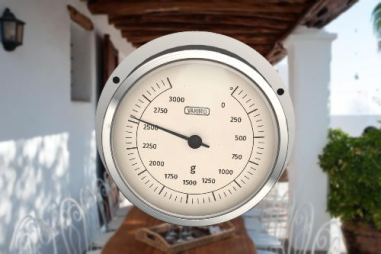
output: **2550** g
